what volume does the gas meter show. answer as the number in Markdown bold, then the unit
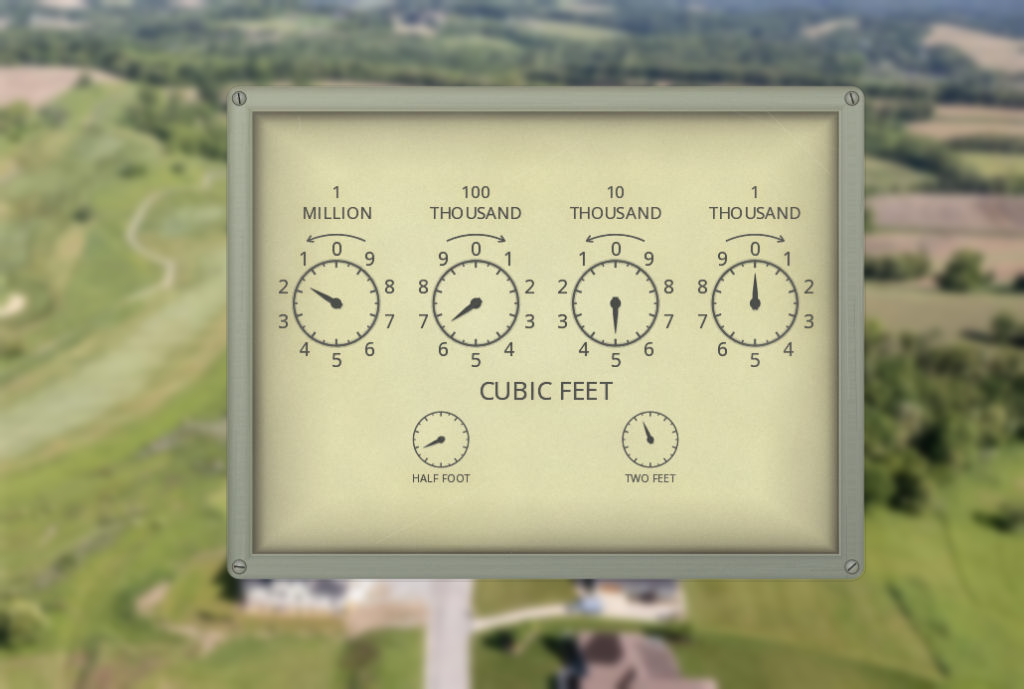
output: **165000** ft³
